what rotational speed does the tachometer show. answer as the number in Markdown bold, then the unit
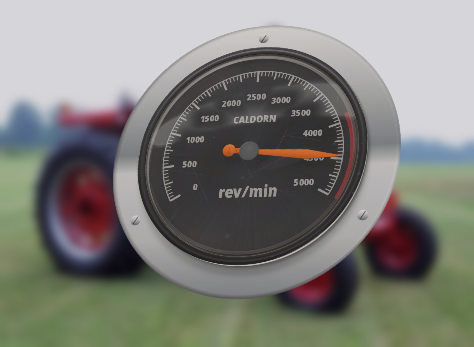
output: **4500** rpm
